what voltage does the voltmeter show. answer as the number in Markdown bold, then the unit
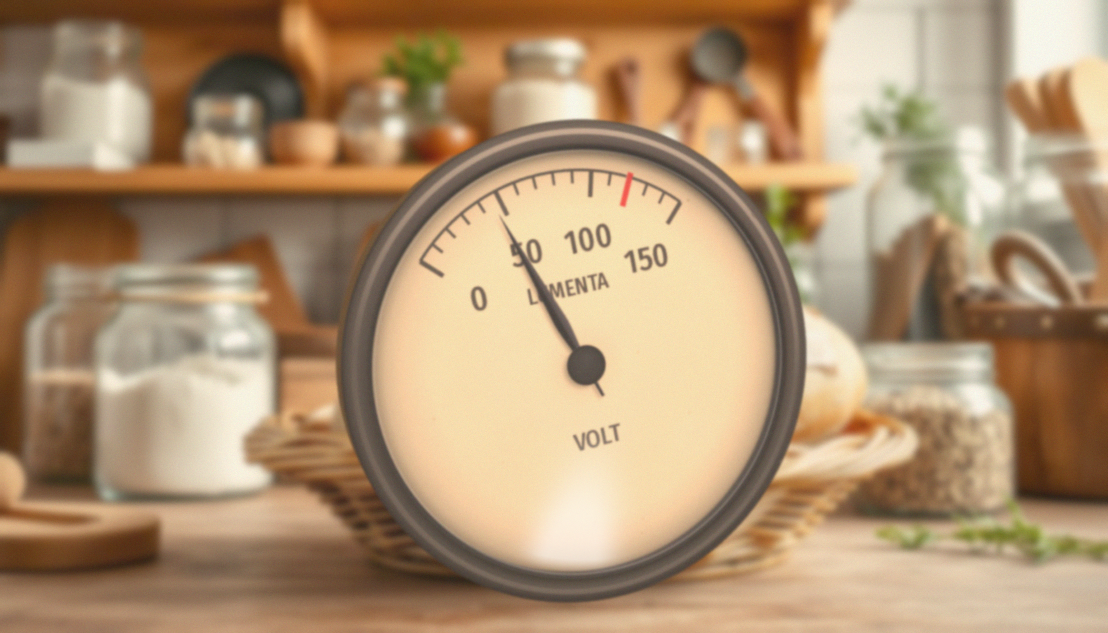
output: **45** V
